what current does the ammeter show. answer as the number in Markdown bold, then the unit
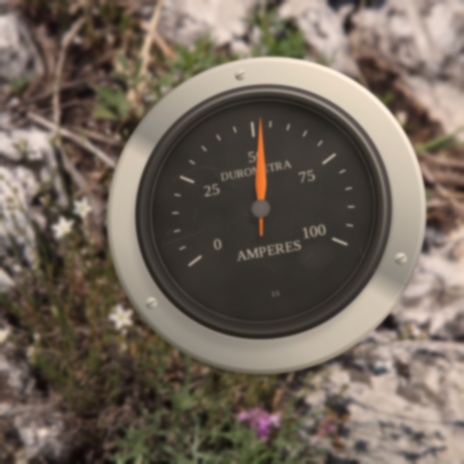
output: **52.5** A
